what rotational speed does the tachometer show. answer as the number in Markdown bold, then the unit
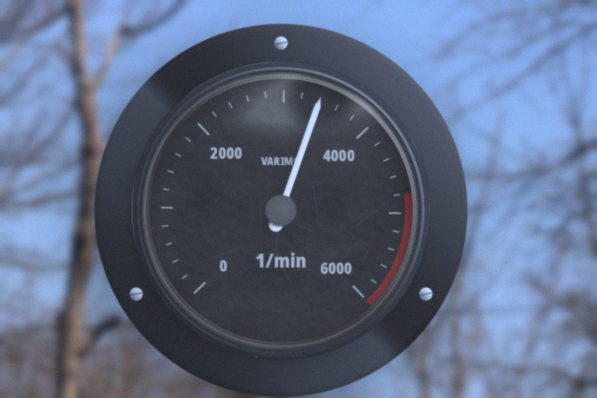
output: **3400** rpm
